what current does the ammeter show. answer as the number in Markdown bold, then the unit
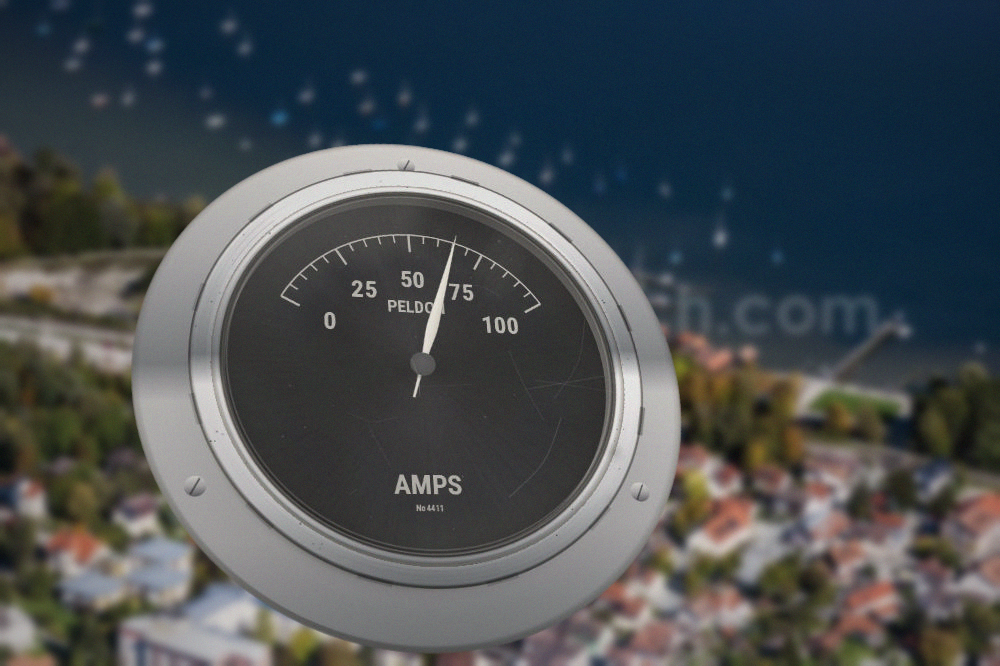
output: **65** A
